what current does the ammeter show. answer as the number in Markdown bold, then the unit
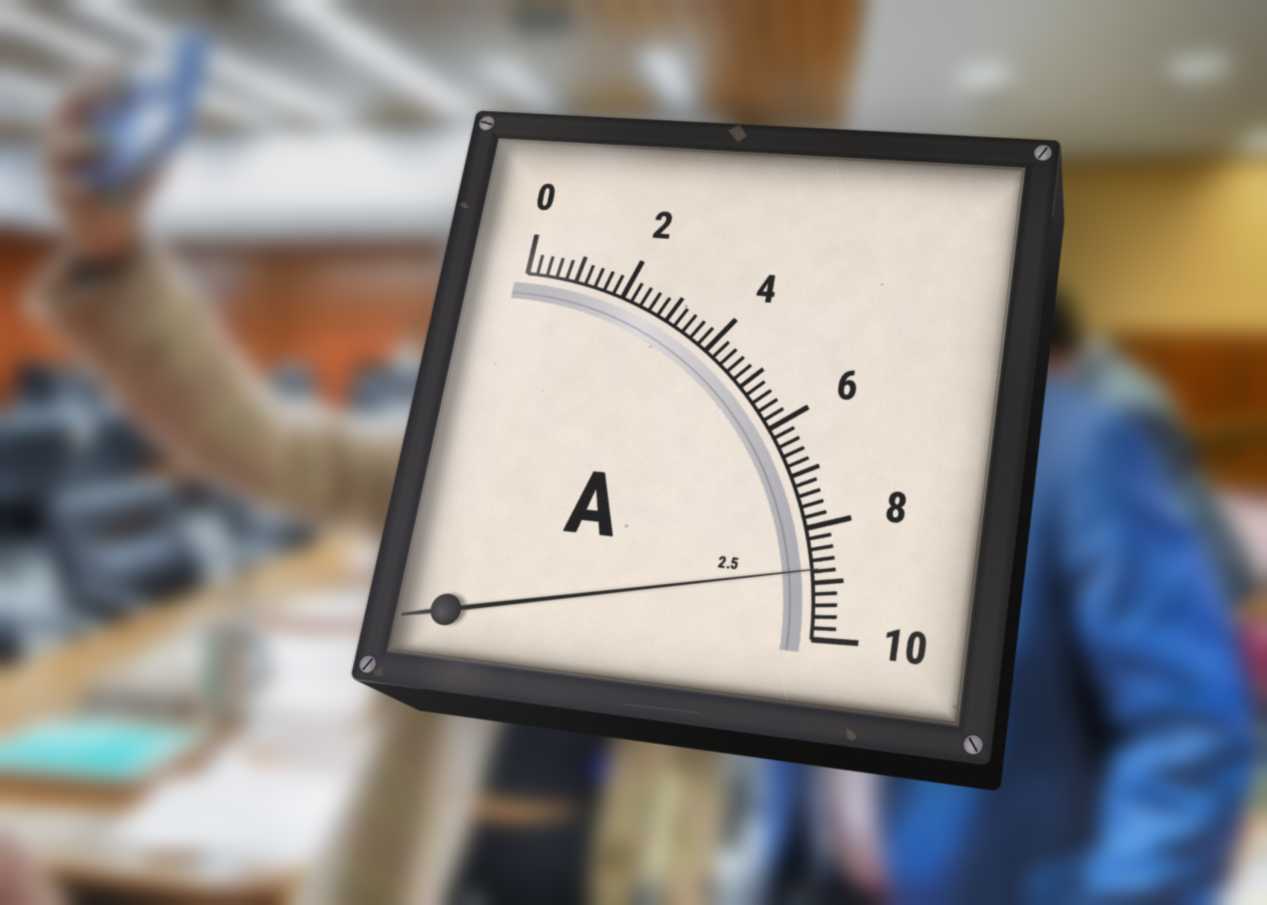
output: **8.8** A
